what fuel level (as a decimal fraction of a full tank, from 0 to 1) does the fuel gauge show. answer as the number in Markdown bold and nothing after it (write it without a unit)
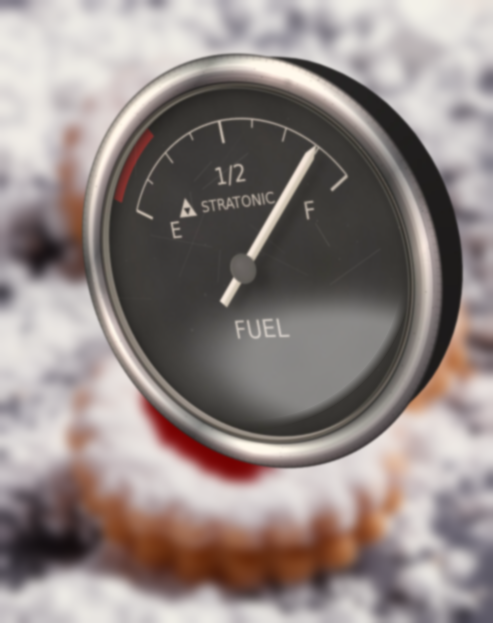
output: **0.875**
